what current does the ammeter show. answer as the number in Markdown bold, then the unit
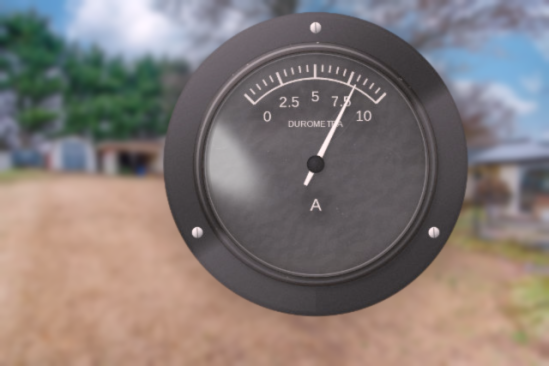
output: **8** A
